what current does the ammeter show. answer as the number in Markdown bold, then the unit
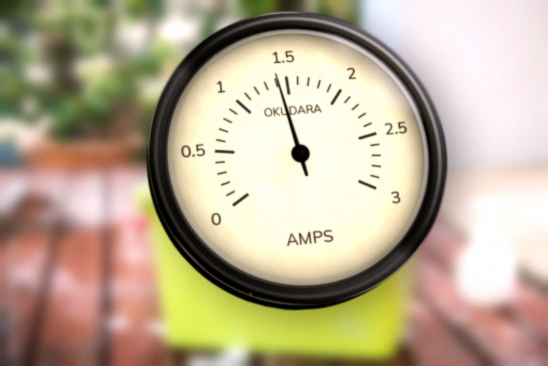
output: **1.4** A
